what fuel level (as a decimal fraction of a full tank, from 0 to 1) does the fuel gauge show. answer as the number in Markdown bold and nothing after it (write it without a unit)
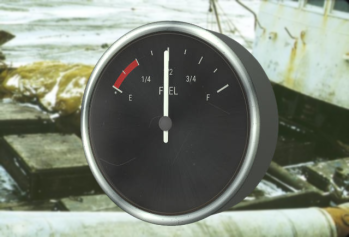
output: **0.5**
